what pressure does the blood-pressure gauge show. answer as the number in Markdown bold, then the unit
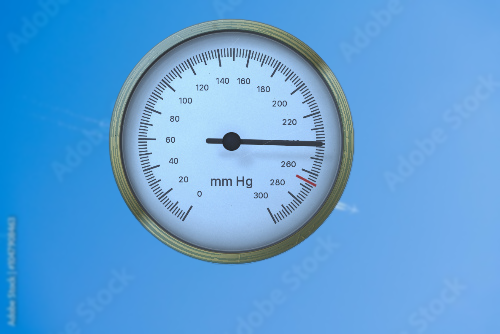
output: **240** mmHg
